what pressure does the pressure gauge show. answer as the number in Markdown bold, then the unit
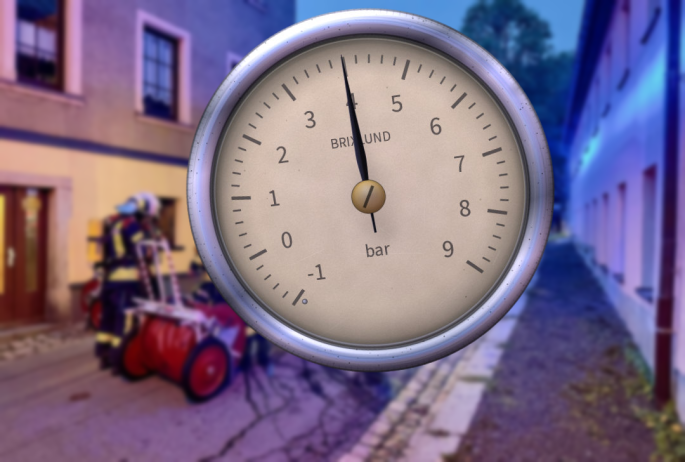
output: **4** bar
